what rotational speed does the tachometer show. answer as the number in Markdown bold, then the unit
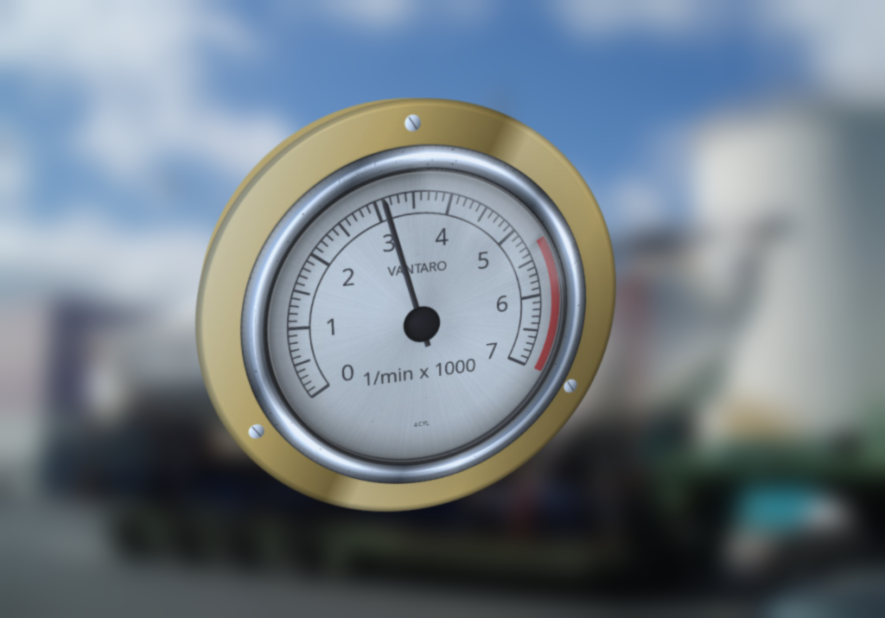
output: **3100** rpm
